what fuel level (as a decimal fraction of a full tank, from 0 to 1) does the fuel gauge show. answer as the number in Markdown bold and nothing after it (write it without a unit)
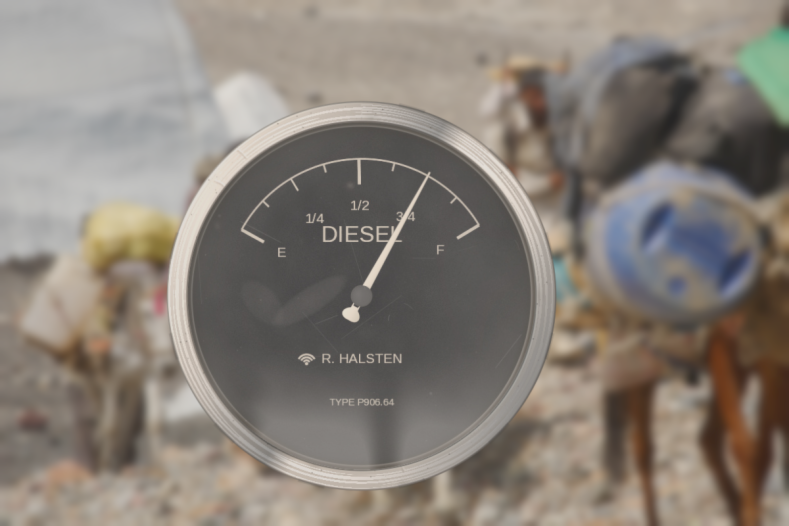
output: **0.75**
